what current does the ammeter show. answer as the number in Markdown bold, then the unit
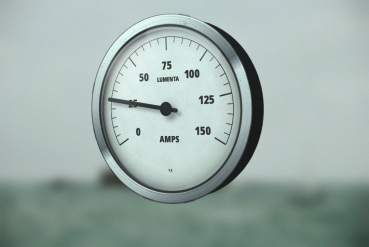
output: **25** A
